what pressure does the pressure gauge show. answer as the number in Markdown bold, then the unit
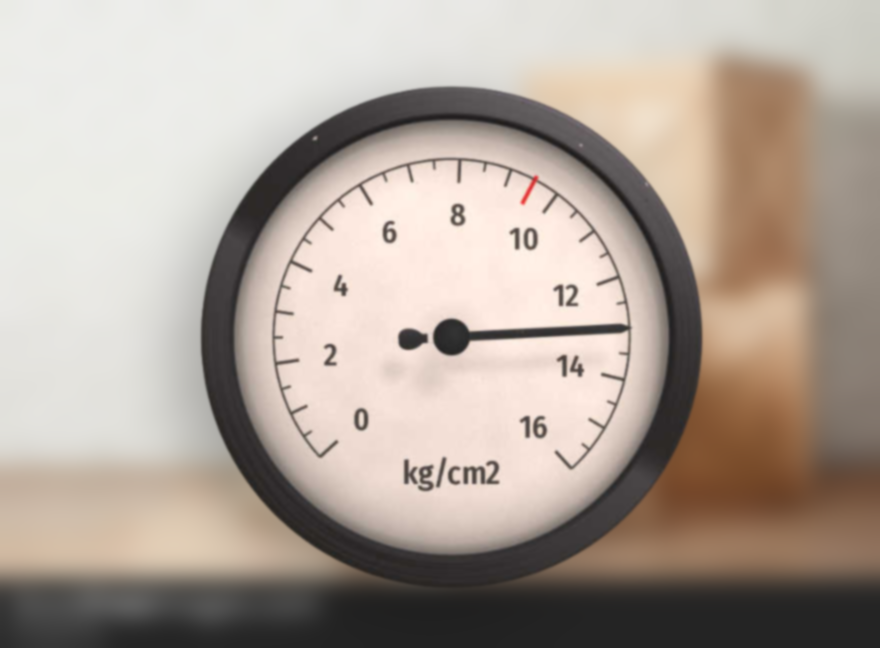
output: **13** kg/cm²
